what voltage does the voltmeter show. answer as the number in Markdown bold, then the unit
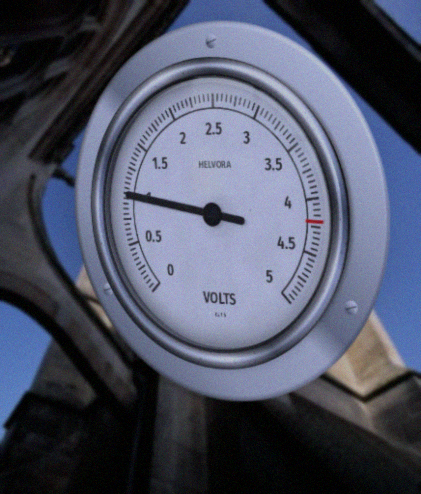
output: **1** V
